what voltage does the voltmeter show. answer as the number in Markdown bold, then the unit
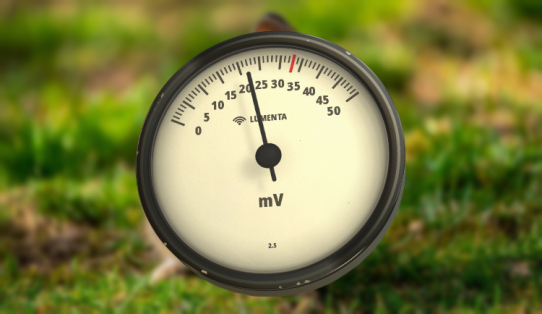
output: **22** mV
